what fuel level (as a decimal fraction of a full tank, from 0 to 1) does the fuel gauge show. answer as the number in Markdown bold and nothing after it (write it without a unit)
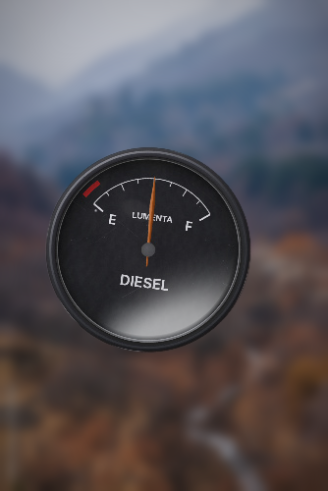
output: **0.5**
